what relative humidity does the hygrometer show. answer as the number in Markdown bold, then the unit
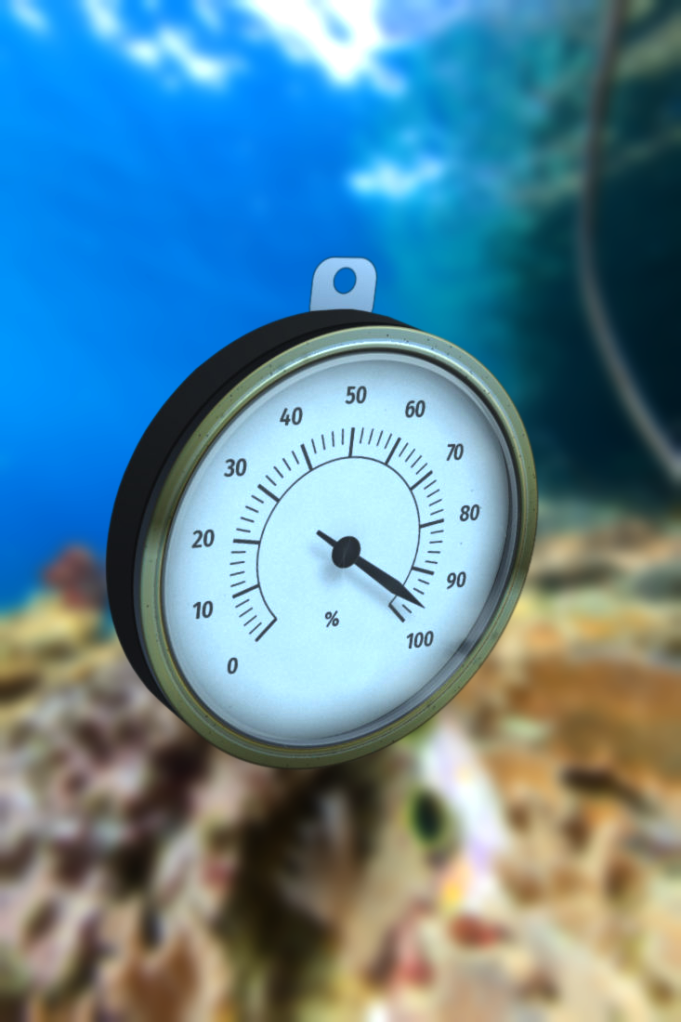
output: **96** %
